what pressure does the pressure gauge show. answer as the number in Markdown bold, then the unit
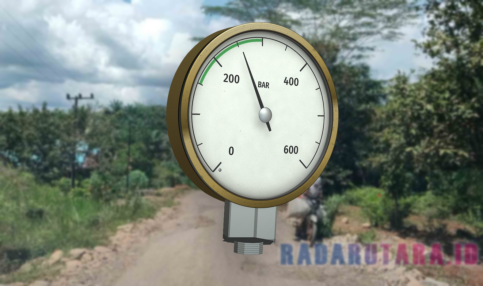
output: **250** bar
